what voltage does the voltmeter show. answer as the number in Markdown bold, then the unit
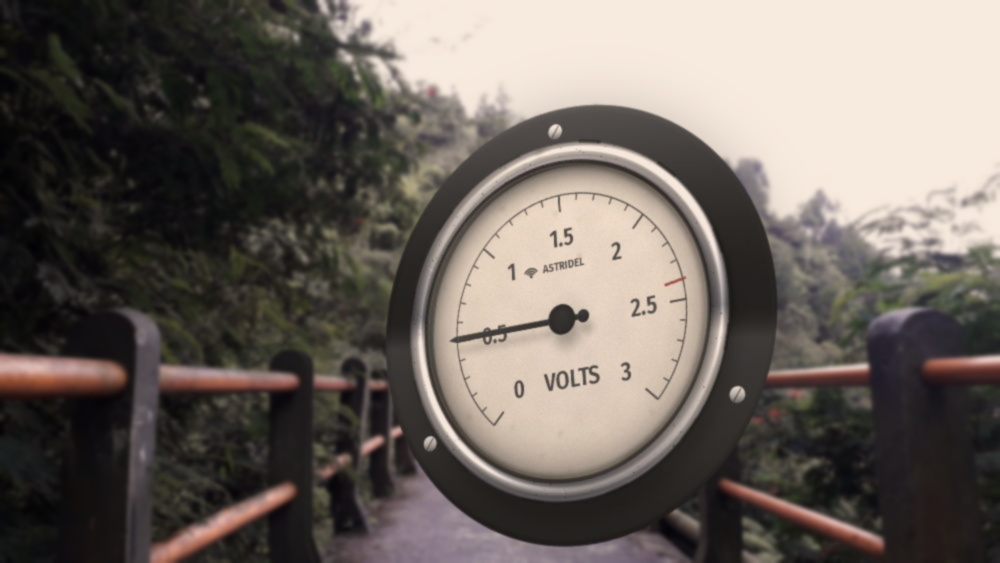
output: **0.5** V
